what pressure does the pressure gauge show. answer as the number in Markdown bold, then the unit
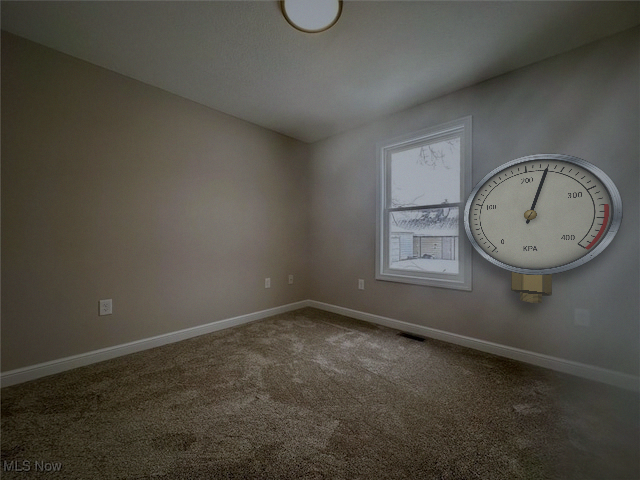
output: **230** kPa
